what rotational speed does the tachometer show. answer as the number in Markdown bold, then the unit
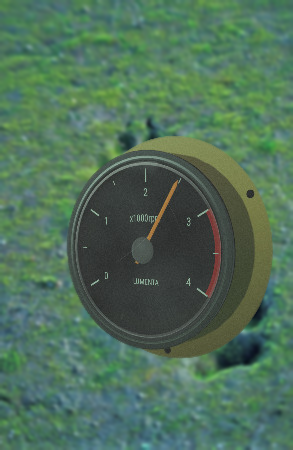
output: **2500** rpm
